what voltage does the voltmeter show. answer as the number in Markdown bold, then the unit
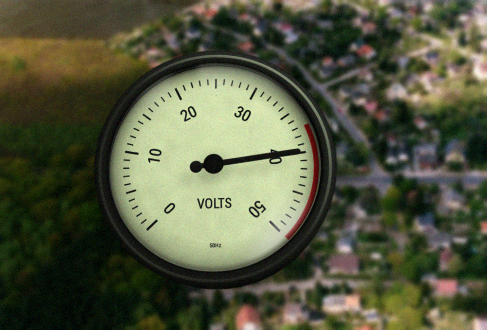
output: **40** V
